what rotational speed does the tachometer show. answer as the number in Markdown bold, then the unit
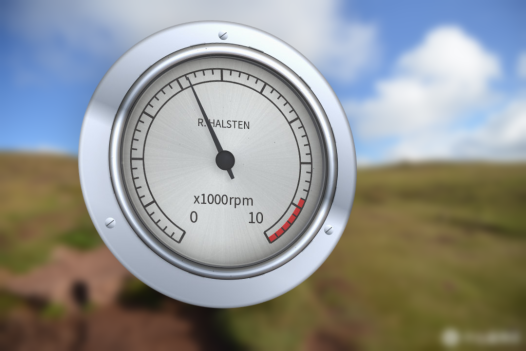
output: **4200** rpm
